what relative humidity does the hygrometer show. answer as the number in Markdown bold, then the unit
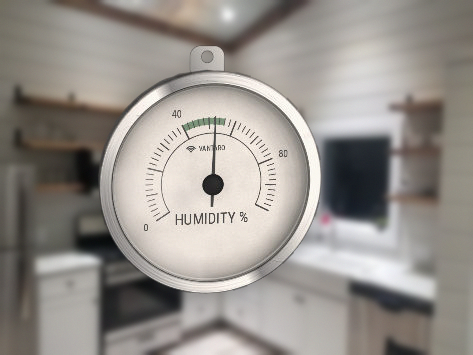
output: **52** %
